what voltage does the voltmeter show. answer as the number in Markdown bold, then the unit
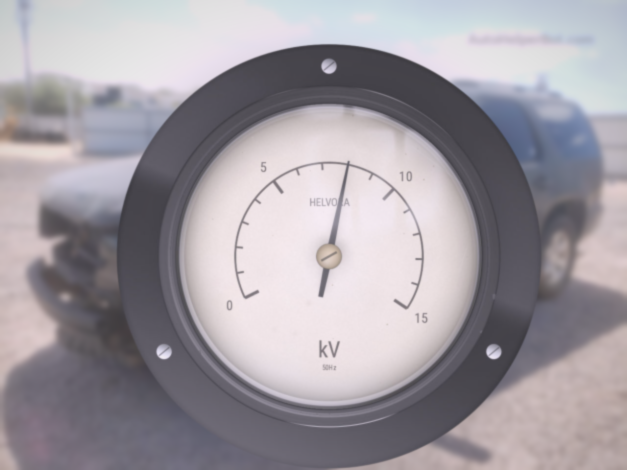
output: **8** kV
